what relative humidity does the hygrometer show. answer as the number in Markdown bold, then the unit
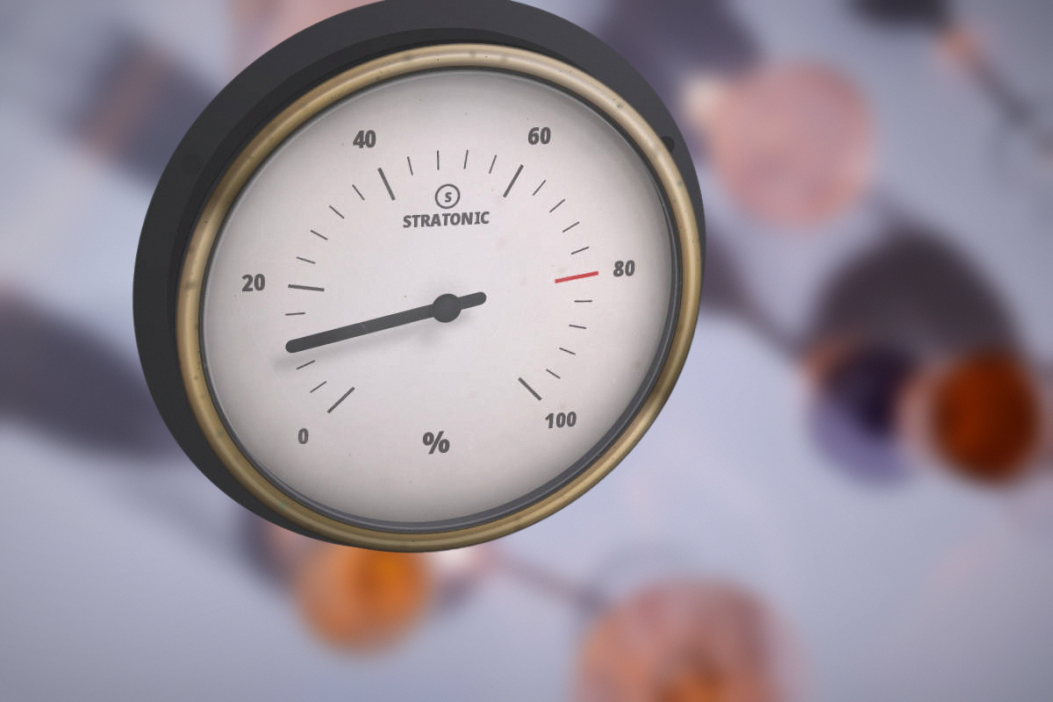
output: **12** %
